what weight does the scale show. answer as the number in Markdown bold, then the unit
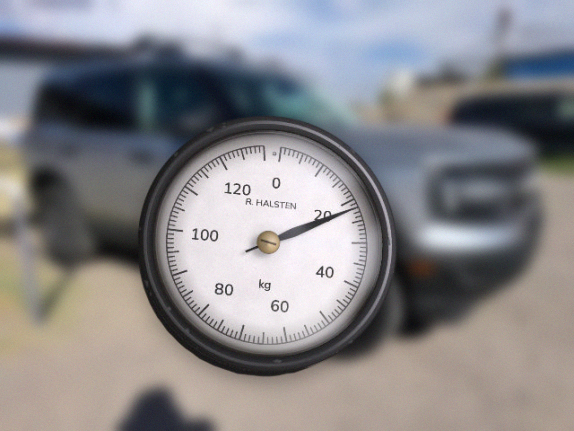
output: **22** kg
